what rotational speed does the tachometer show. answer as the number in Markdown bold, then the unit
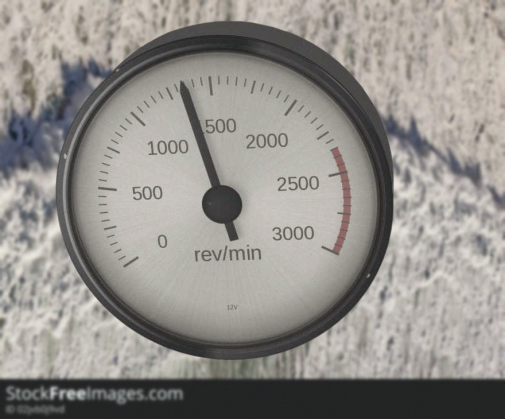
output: **1350** rpm
